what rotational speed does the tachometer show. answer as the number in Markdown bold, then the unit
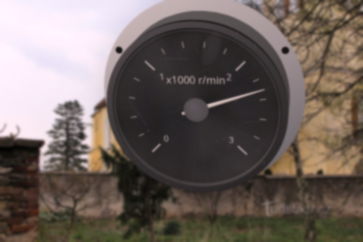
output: **2300** rpm
